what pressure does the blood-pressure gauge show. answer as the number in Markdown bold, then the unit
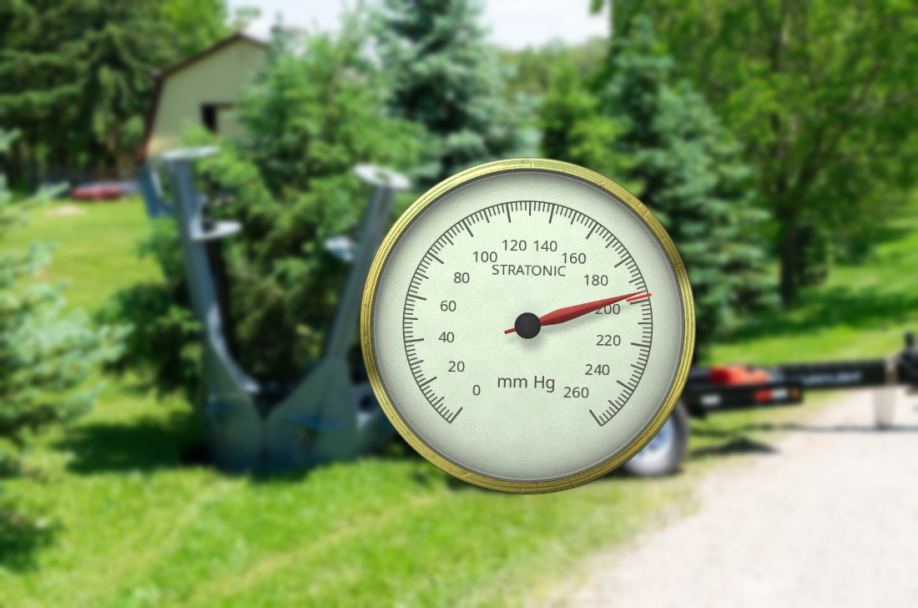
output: **196** mmHg
